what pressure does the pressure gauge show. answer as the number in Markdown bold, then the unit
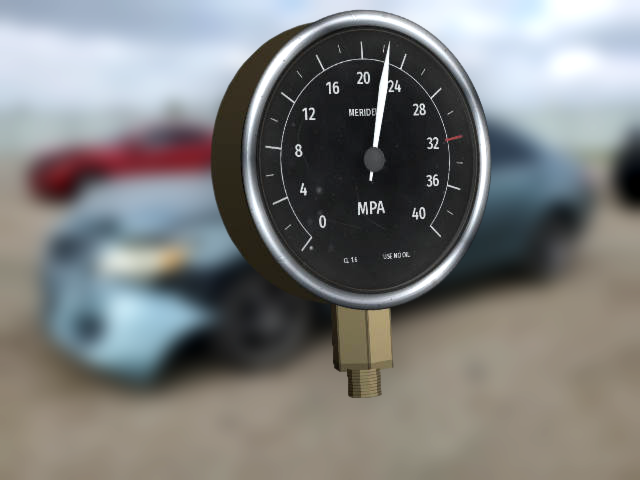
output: **22** MPa
